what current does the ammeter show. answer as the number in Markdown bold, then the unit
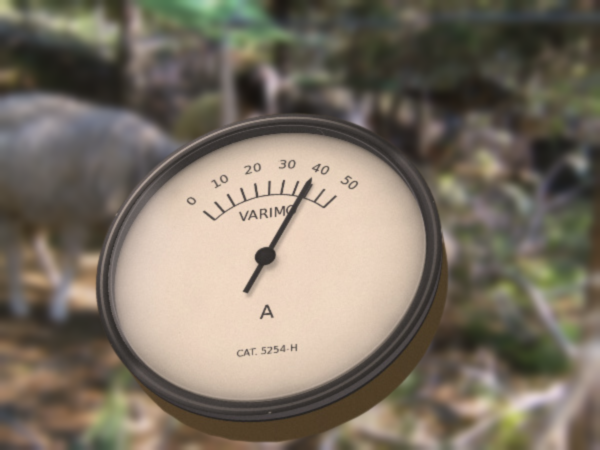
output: **40** A
